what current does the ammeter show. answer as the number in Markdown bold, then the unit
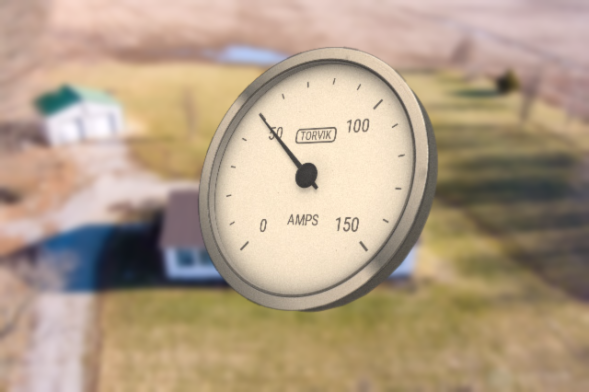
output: **50** A
